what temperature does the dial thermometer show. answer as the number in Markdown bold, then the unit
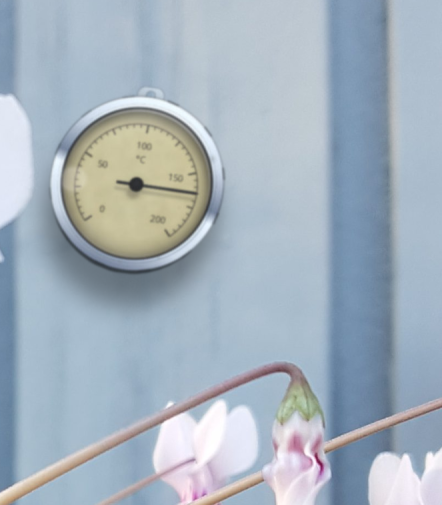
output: **165** °C
